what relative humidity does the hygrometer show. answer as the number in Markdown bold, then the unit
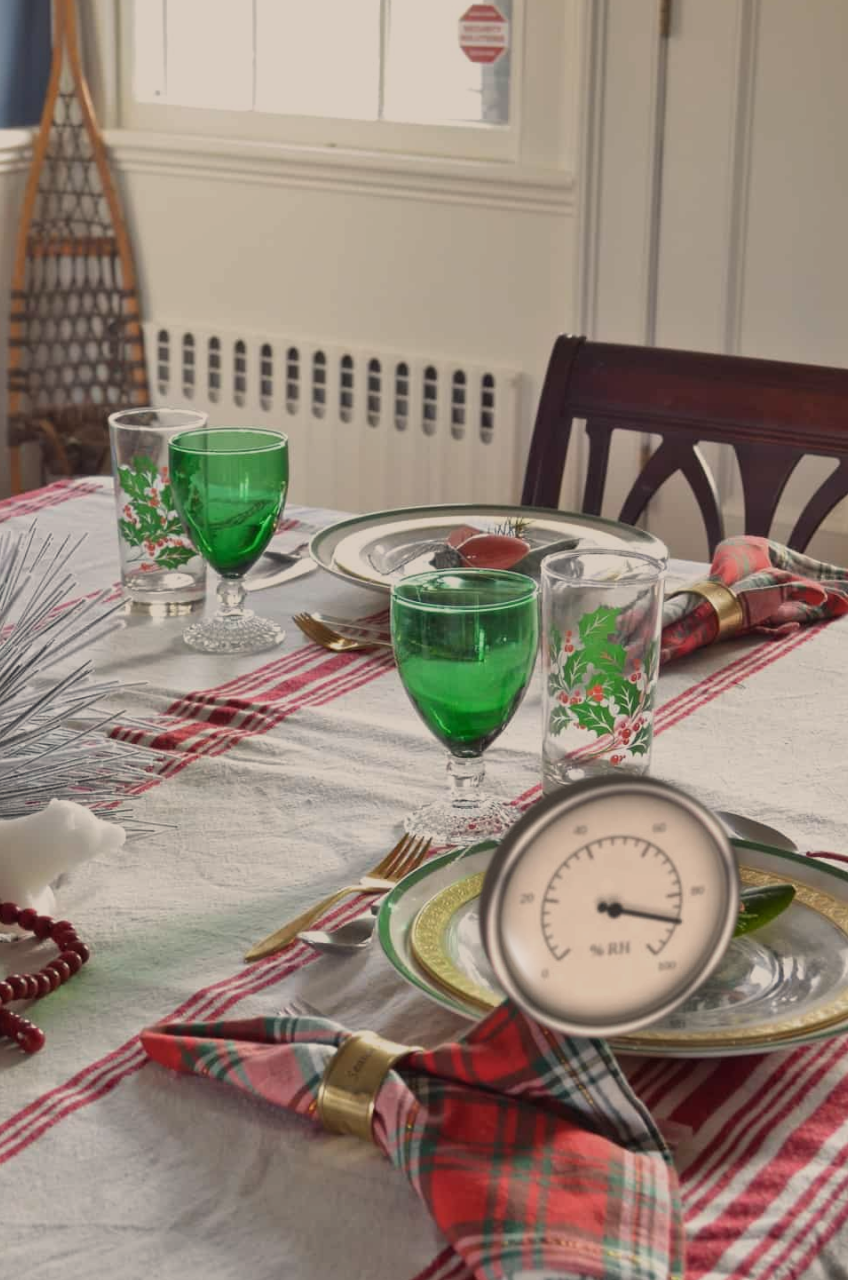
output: **88** %
